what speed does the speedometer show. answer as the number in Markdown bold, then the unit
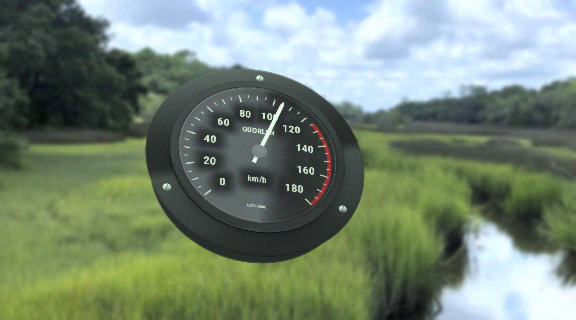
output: **105** km/h
